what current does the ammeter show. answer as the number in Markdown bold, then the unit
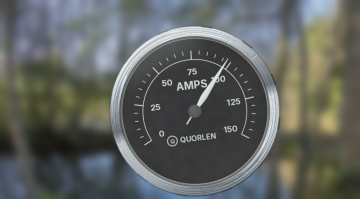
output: **97.5** A
